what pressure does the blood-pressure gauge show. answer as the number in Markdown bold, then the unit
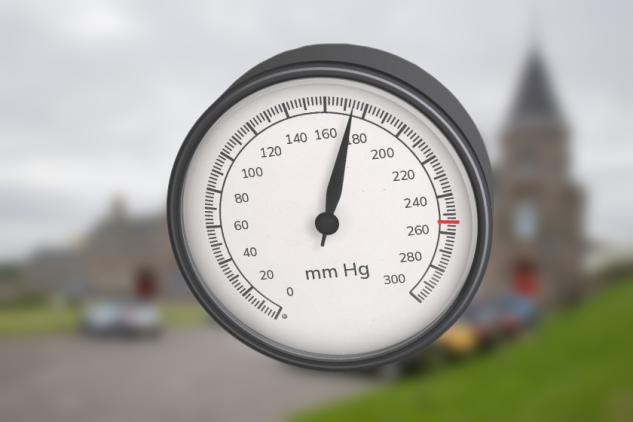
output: **174** mmHg
